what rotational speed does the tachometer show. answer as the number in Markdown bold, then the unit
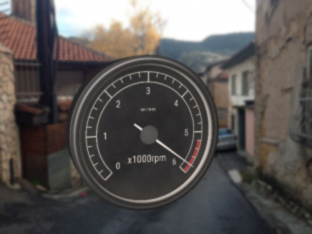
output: **5800** rpm
